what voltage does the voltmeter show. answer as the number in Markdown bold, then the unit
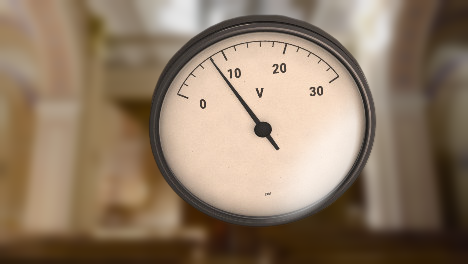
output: **8** V
